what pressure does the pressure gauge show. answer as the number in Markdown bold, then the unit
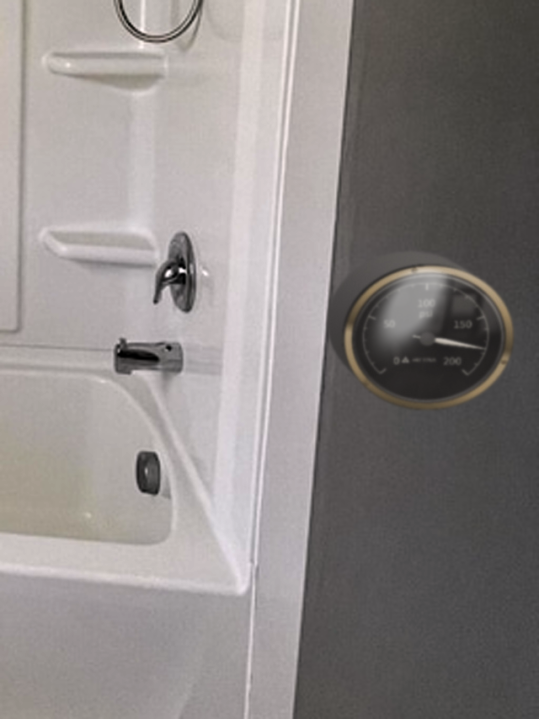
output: **175** psi
